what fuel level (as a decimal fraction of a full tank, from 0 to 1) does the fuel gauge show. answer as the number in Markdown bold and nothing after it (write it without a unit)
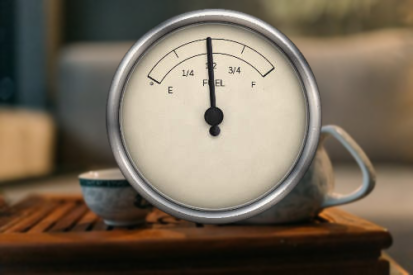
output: **0.5**
